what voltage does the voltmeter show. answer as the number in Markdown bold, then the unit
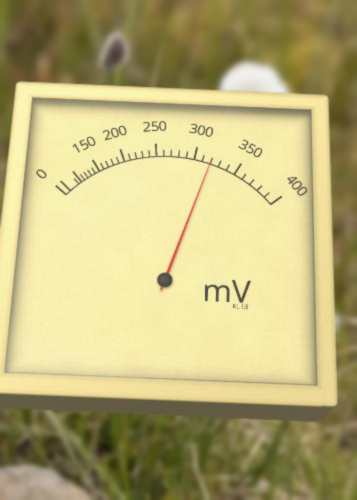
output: **320** mV
